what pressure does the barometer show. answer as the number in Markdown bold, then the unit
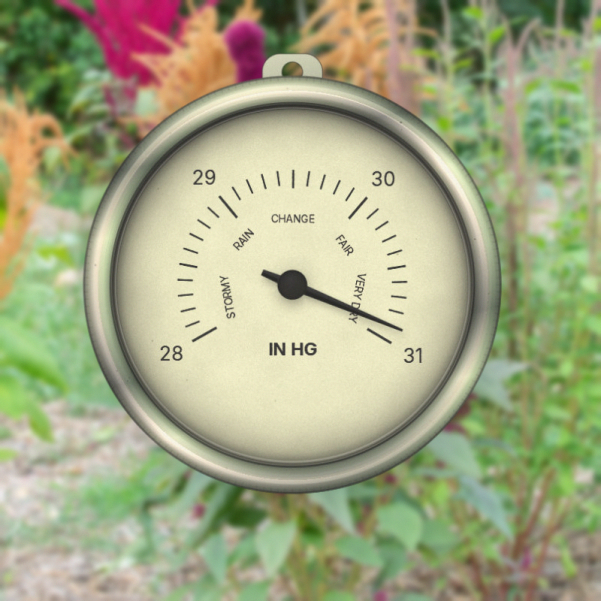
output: **30.9** inHg
